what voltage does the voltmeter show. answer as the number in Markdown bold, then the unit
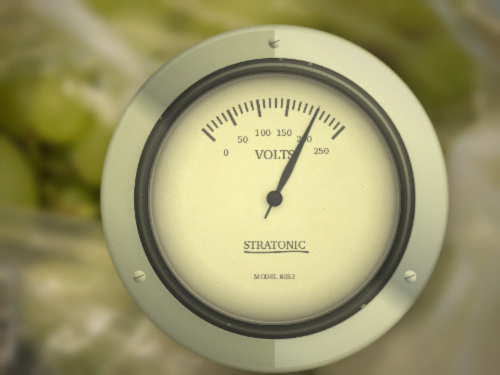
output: **200** V
